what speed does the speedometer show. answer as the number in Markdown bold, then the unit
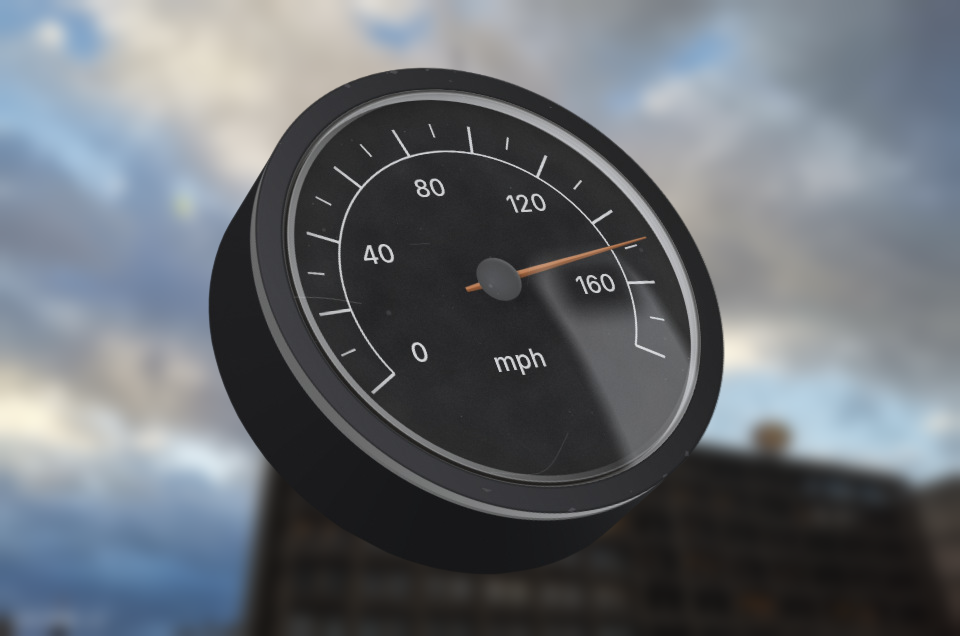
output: **150** mph
